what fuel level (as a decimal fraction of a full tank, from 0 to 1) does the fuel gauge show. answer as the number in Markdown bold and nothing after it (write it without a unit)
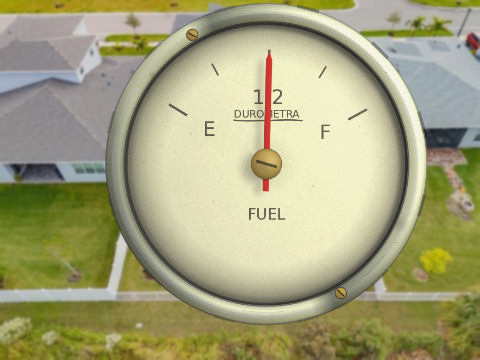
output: **0.5**
